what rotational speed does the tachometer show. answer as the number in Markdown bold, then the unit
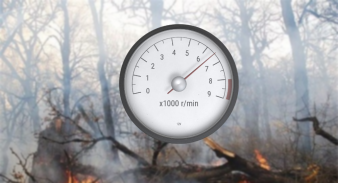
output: **6500** rpm
